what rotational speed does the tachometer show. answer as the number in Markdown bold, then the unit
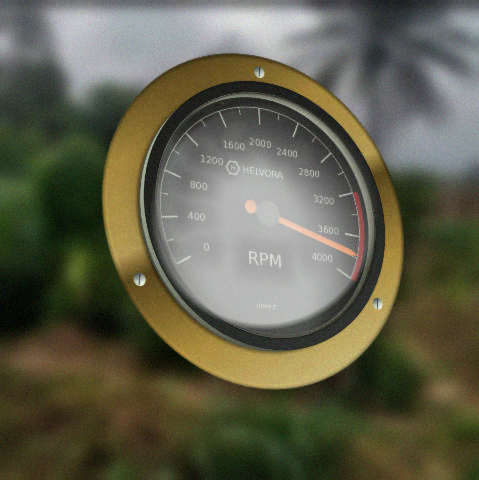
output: **3800** rpm
